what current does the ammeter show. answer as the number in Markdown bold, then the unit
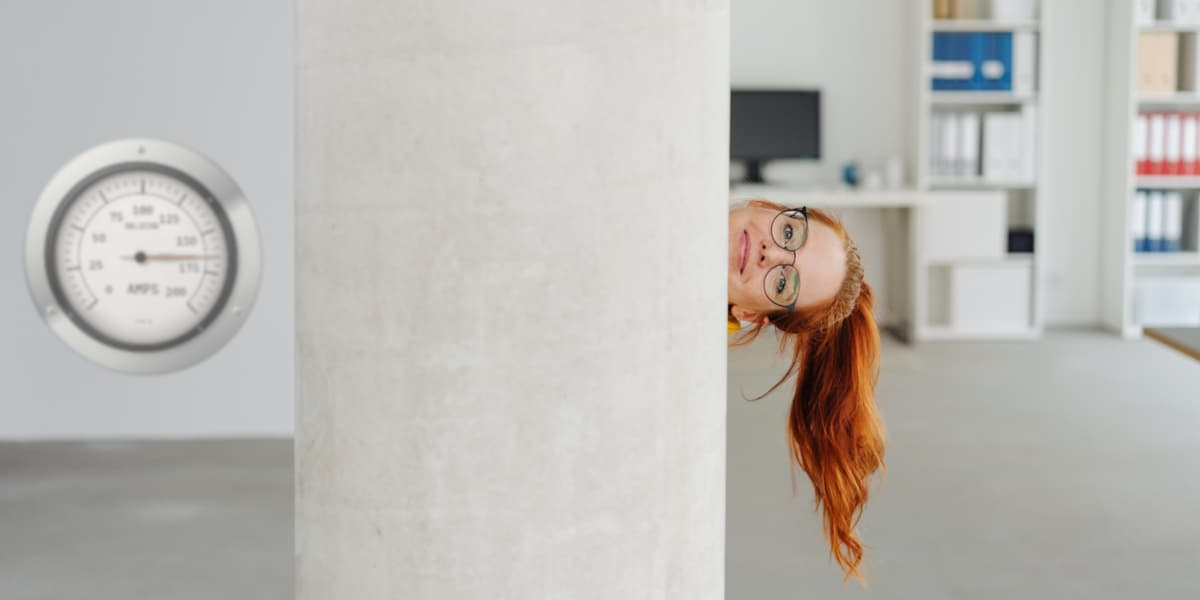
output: **165** A
